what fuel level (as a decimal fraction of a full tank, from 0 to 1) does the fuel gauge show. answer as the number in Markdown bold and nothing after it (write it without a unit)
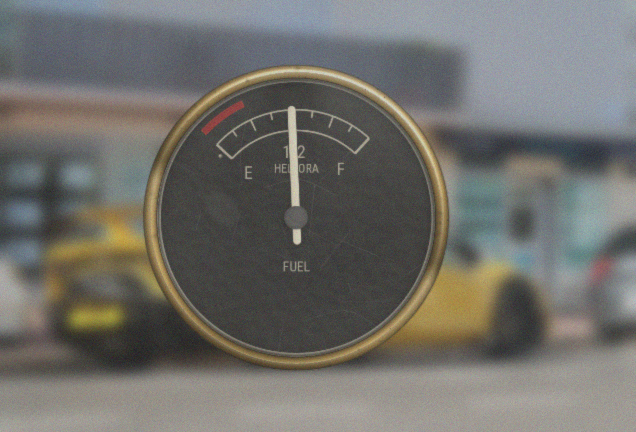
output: **0.5**
